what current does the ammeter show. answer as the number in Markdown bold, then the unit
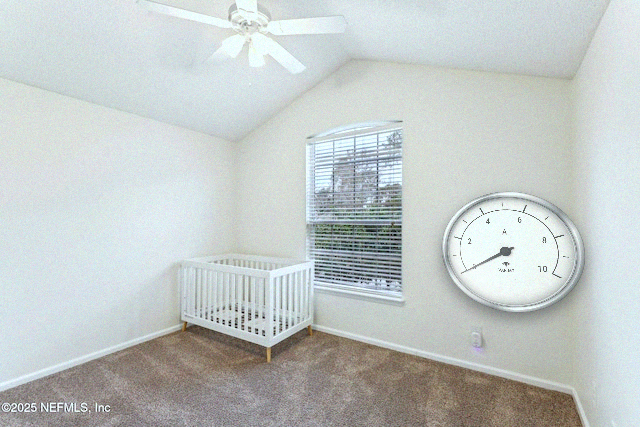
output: **0** A
